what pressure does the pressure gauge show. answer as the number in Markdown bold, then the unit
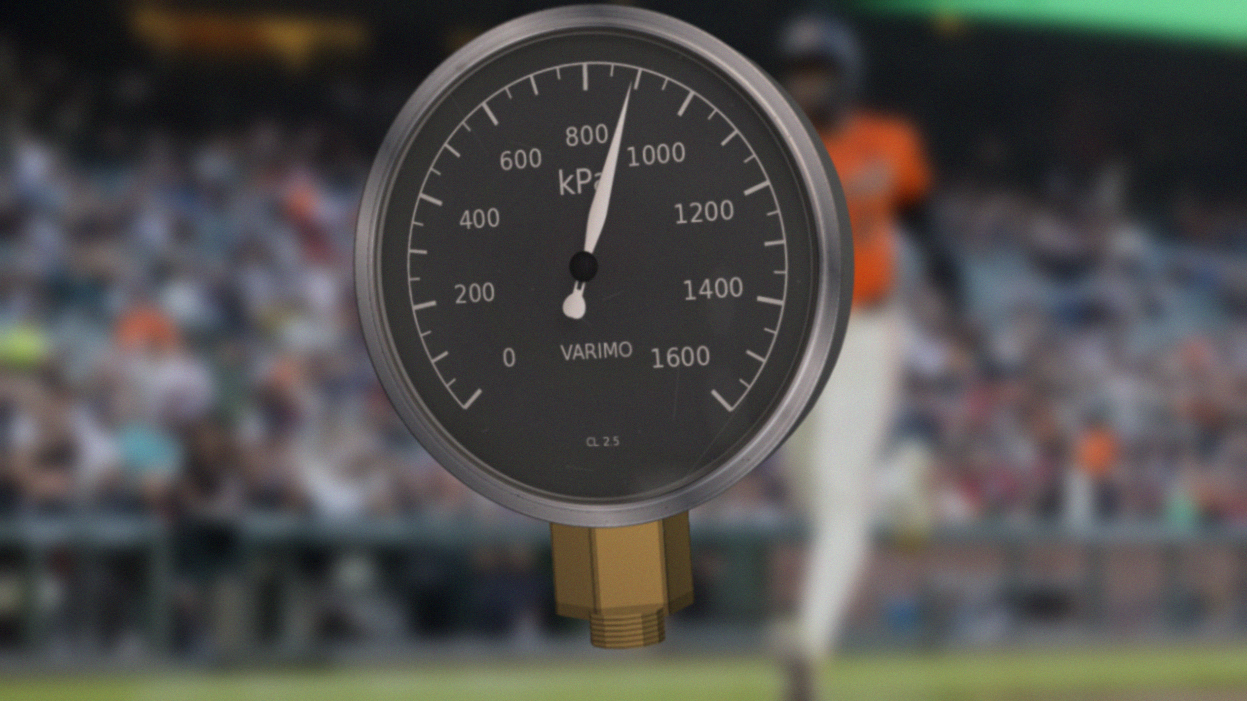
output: **900** kPa
